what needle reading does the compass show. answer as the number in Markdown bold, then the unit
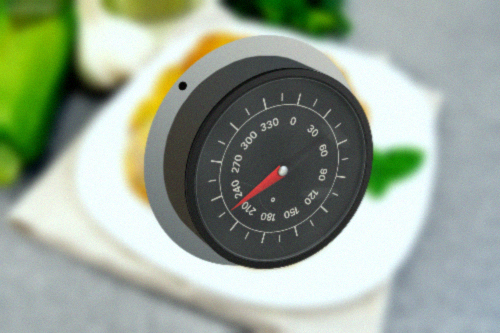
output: **225** °
